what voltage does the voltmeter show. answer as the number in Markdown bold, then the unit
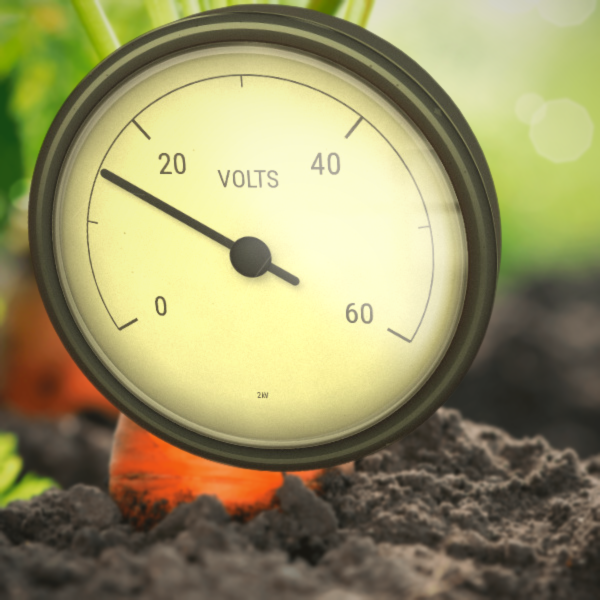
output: **15** V
